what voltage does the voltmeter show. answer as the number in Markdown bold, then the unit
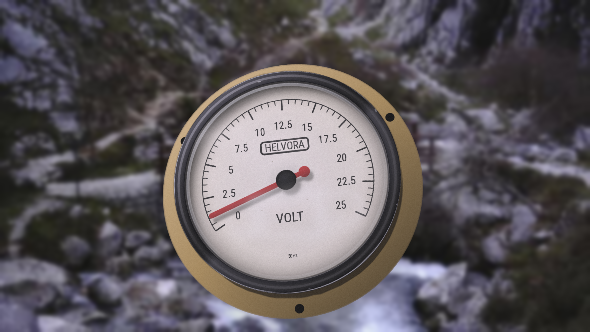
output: **1** V
